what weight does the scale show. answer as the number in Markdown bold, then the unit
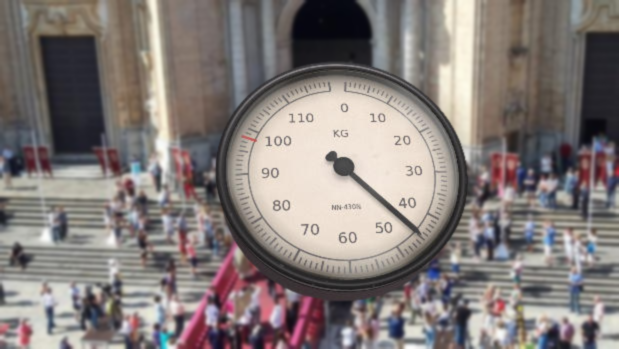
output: **45** kg
